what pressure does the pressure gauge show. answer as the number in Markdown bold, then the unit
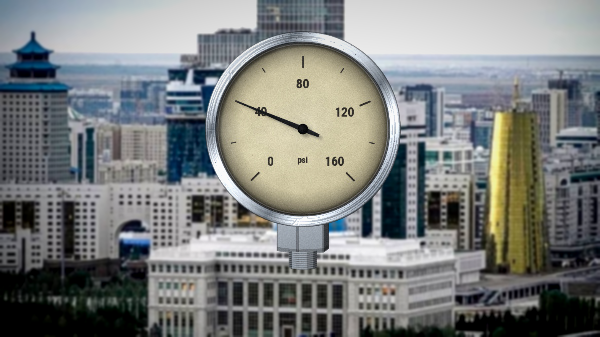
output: **40** psi
